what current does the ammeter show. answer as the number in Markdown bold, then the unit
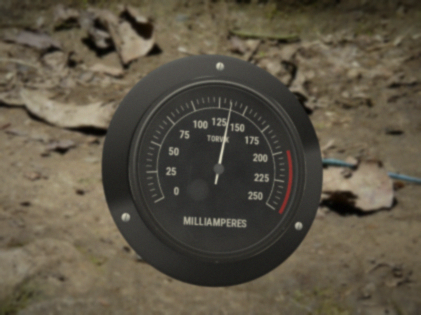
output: **135** mA
